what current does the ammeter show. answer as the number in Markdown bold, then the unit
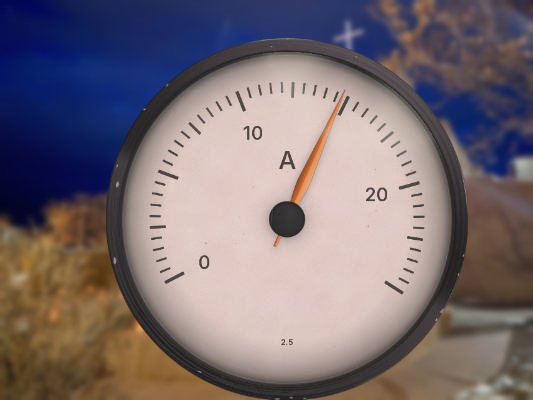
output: **14.75** A
